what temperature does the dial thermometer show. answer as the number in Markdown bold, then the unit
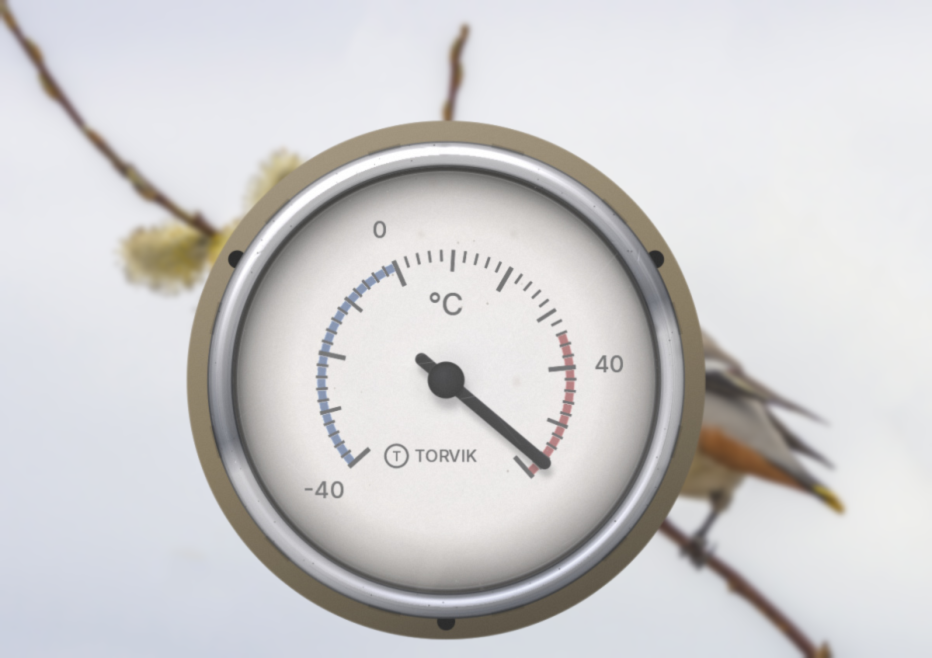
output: **57** °C
